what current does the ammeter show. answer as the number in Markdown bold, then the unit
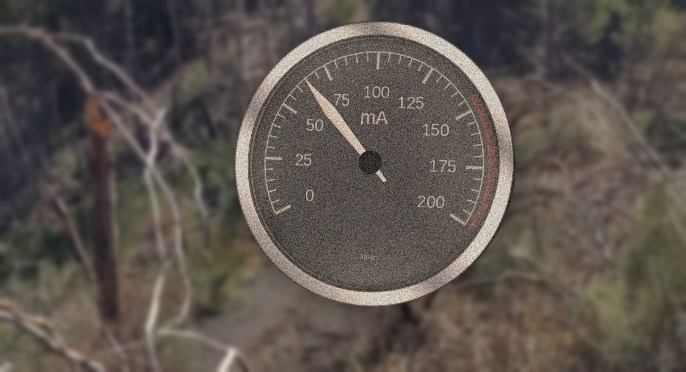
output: **65** mA
